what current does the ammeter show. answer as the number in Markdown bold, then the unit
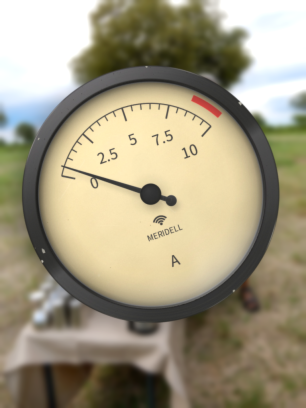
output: **0.5** A
